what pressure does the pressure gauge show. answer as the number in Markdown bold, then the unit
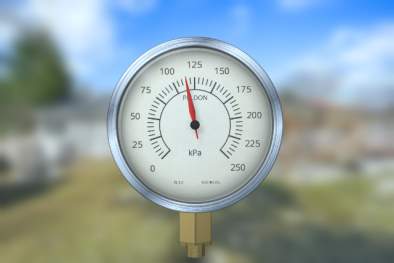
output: **115** kPa
